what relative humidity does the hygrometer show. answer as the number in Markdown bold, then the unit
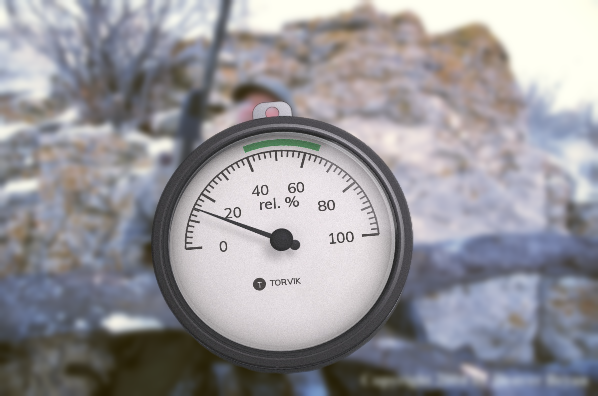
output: **14** %
